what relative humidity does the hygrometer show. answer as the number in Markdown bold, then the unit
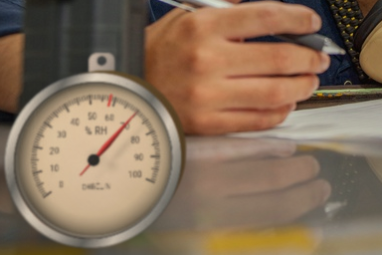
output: **70** %
